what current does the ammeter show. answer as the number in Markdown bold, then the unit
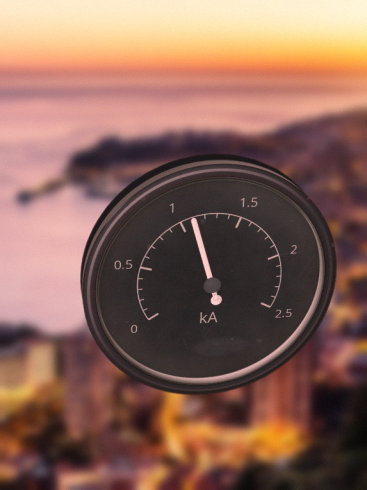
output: **1.1** kA
